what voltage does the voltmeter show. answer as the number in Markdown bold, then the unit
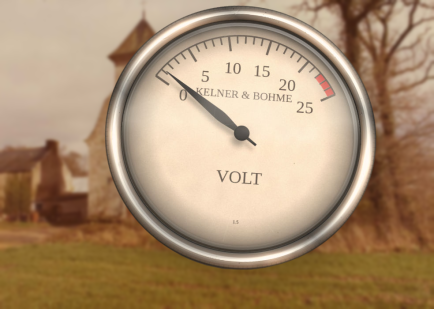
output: **1** V
